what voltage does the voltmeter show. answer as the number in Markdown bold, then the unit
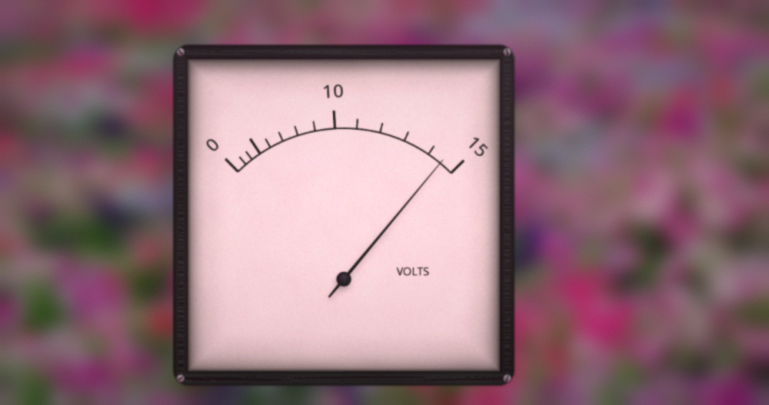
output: **14.5** V
